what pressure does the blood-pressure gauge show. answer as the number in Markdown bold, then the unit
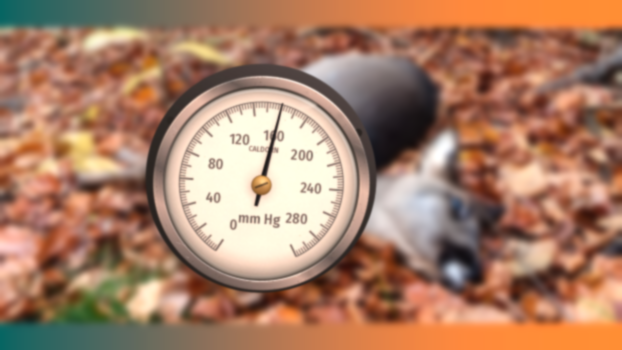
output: **160** mmHg
